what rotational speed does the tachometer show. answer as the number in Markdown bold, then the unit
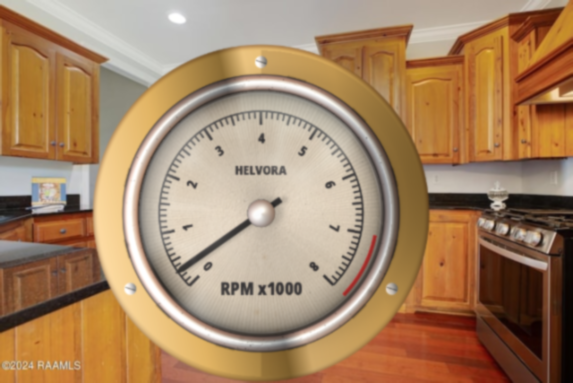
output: **300** rpm
